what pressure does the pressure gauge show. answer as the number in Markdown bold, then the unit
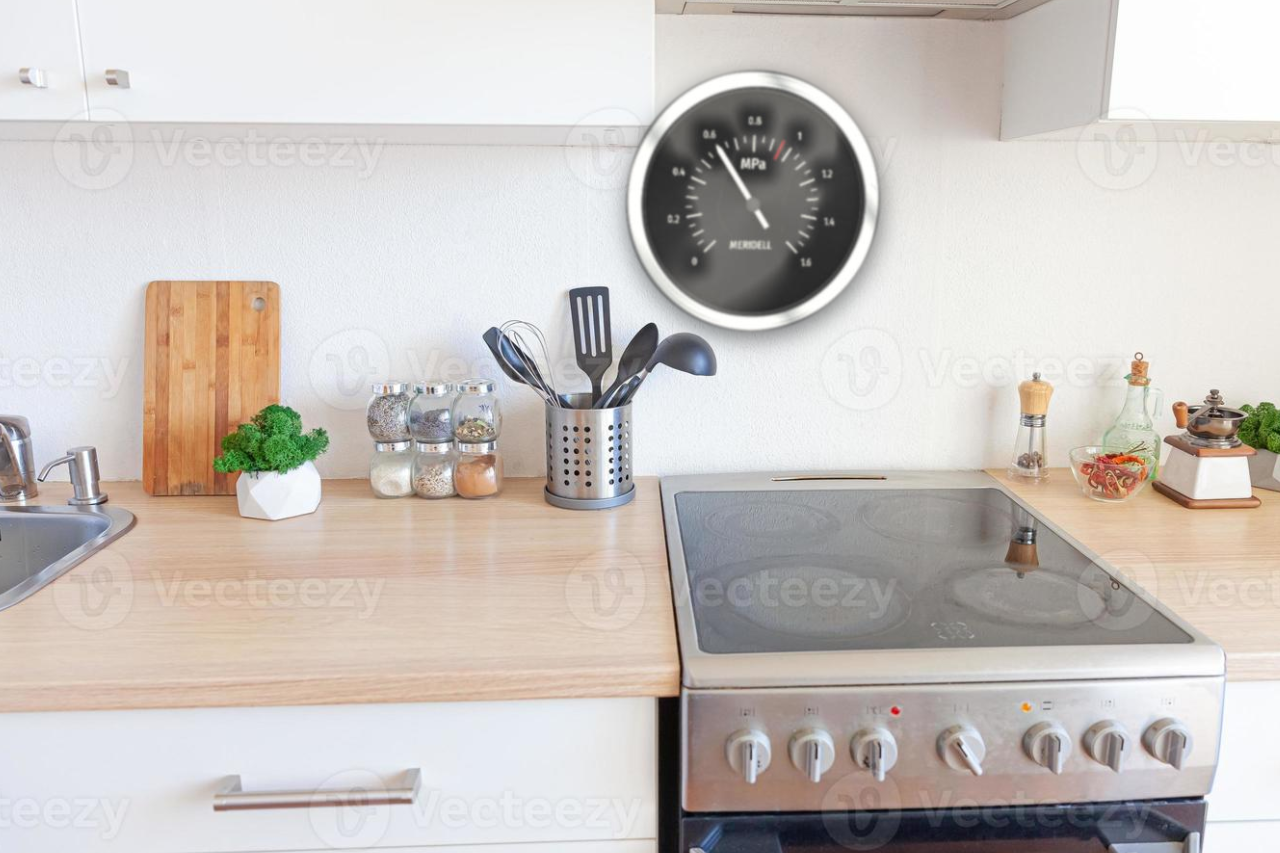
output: **0.6** MPa
